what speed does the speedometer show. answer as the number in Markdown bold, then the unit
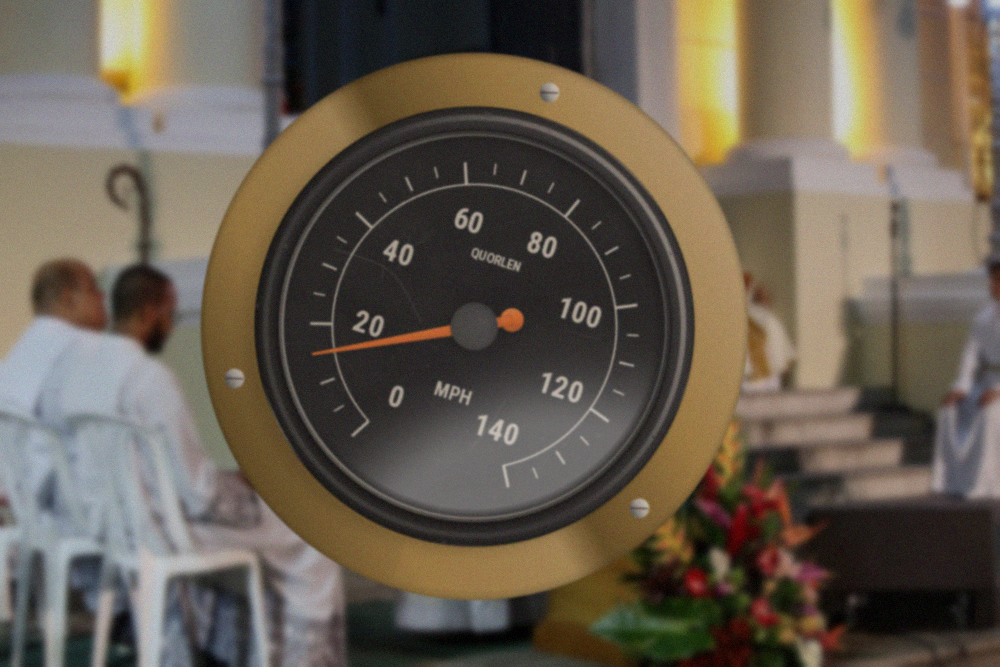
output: **15** mph
